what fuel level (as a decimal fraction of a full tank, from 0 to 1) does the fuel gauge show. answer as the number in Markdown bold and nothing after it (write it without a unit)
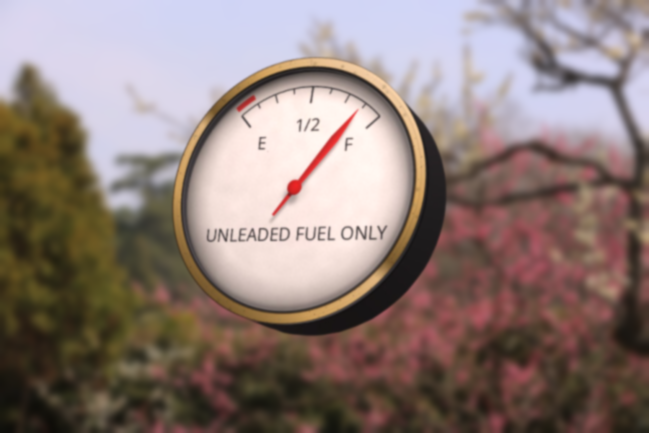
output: **0.875**
